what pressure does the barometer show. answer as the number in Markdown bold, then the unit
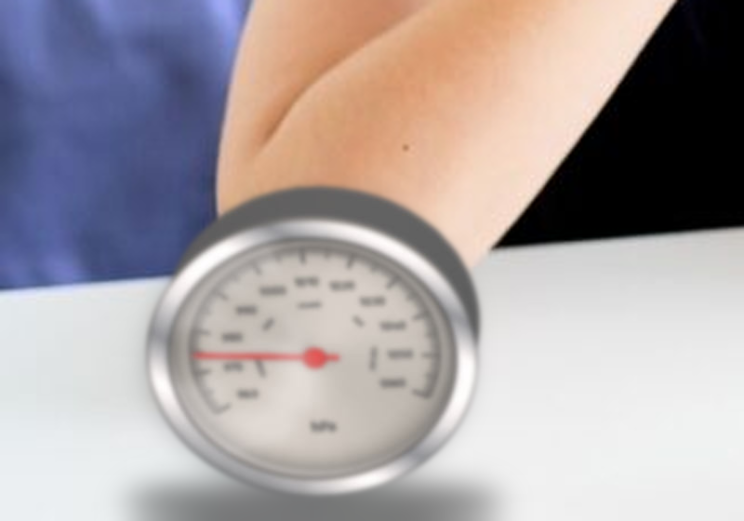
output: **975** hPa
